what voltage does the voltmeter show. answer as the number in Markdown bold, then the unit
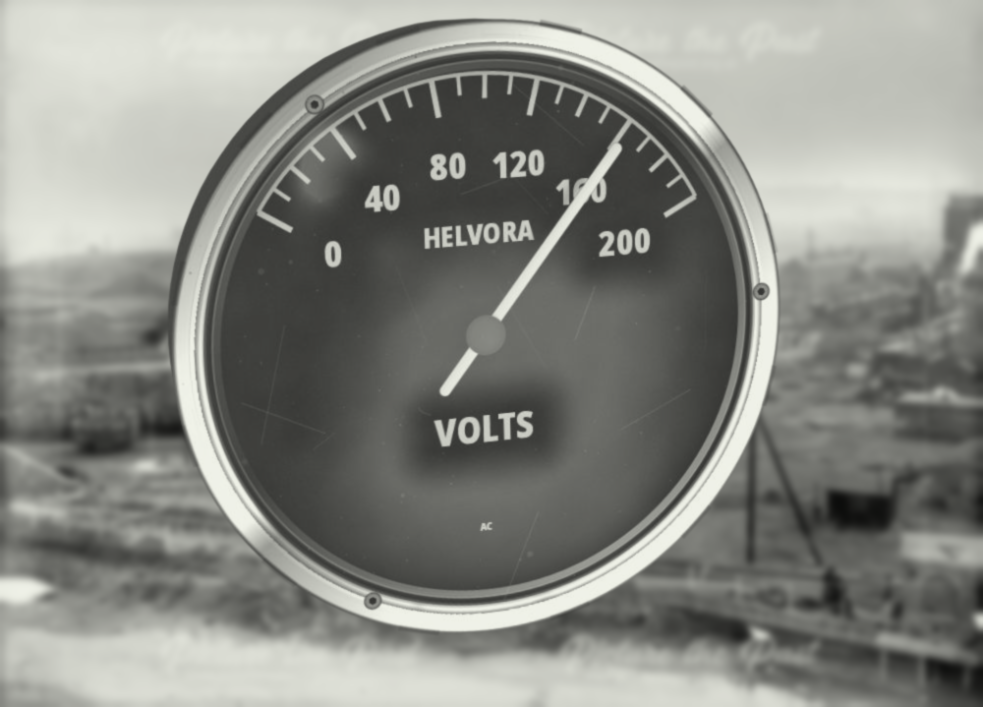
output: **160** V
